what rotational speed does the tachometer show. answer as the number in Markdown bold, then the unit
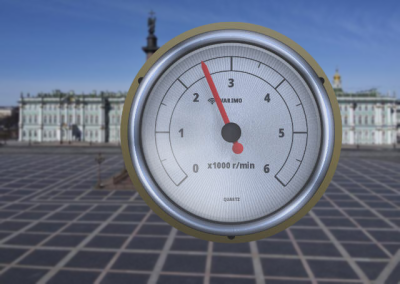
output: **2500** rpm
